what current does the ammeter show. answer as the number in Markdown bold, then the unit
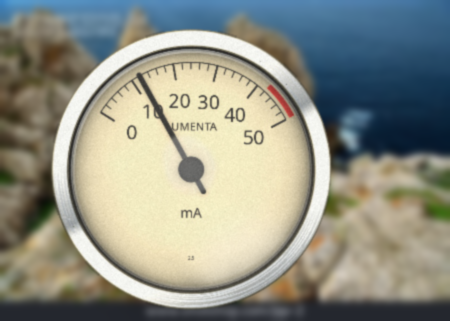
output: **12** mA
